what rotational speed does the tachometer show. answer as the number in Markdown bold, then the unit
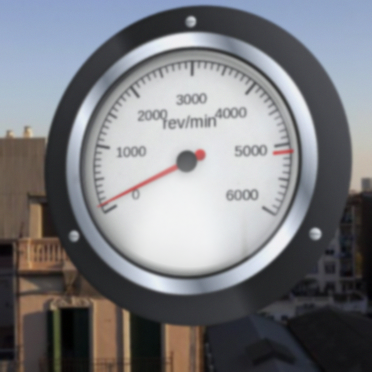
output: **100** rpm
